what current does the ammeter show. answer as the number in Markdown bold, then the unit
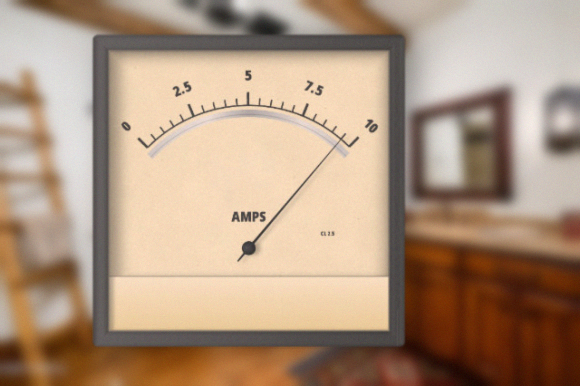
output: **9.5** A
